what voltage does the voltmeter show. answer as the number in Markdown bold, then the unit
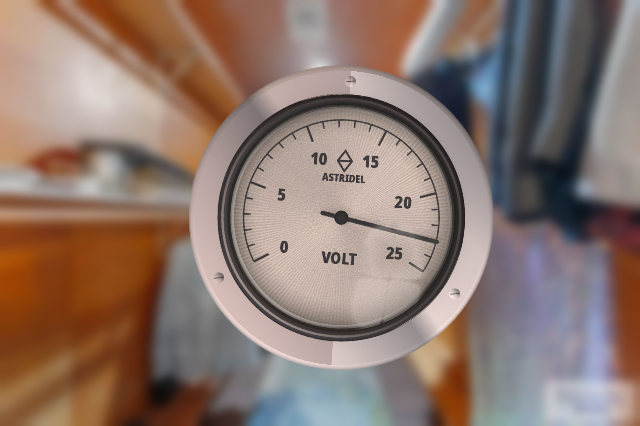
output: **23** V
